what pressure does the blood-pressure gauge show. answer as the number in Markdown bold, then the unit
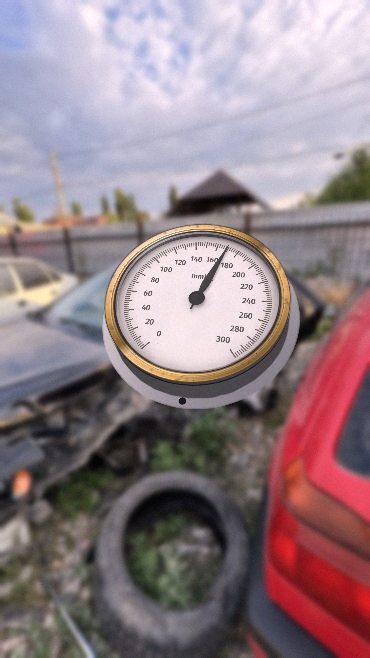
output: **170** mmHg
